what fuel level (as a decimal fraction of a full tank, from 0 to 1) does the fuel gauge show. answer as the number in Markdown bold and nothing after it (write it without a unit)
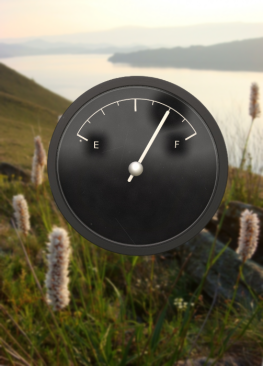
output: **0.75**
